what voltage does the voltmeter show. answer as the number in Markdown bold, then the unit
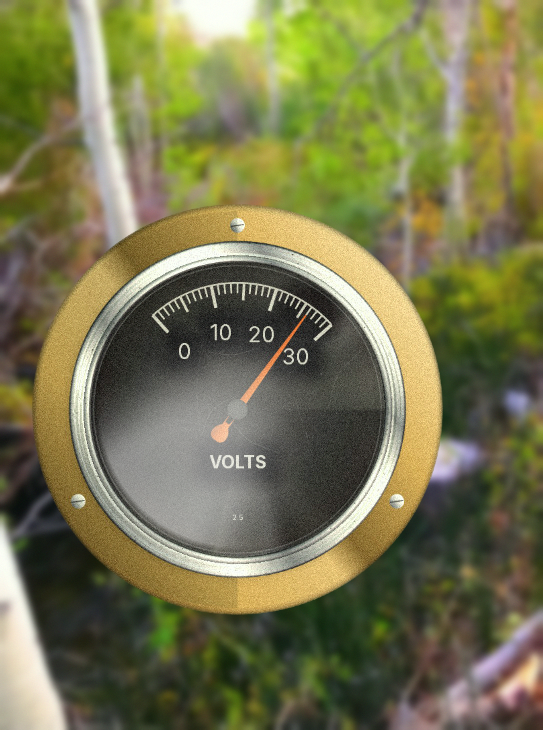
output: **26** V
